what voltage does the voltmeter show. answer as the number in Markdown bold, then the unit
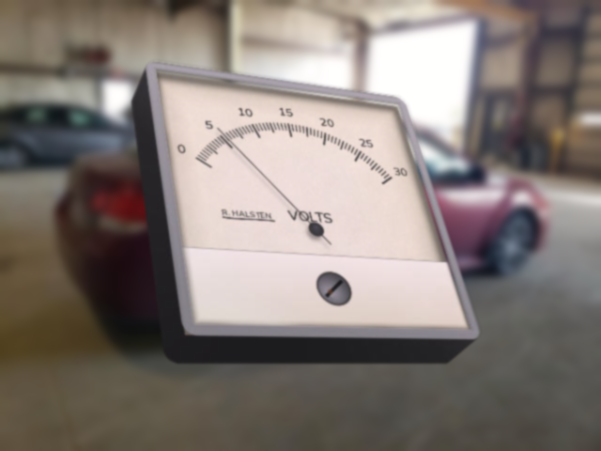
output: **5** V
